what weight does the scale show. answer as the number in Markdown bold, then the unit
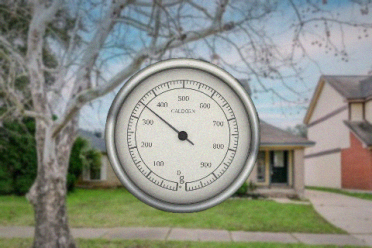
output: **350** g
